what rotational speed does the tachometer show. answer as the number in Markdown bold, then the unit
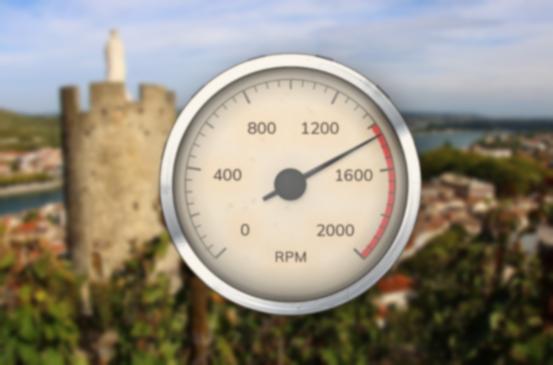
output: **1450** rpm
